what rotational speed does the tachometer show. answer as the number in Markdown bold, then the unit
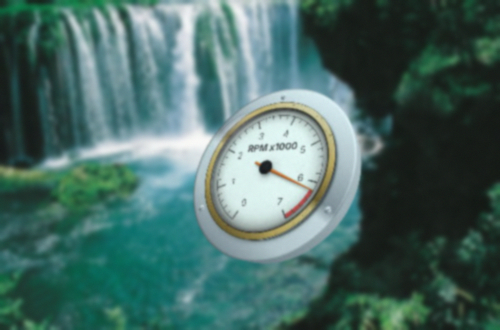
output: **6200** rpm
